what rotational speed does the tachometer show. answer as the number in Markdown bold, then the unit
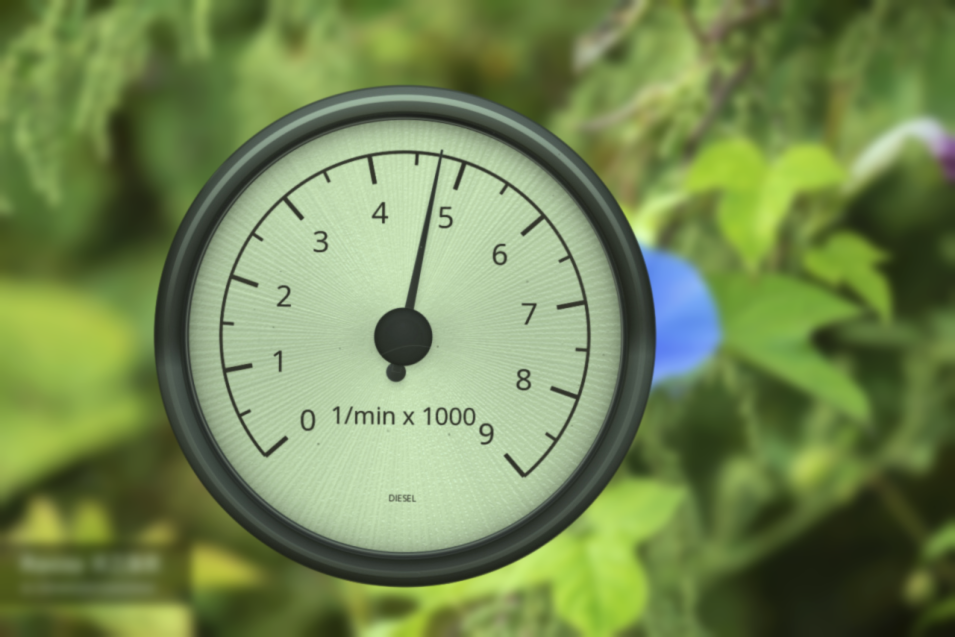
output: **4750** rpm
